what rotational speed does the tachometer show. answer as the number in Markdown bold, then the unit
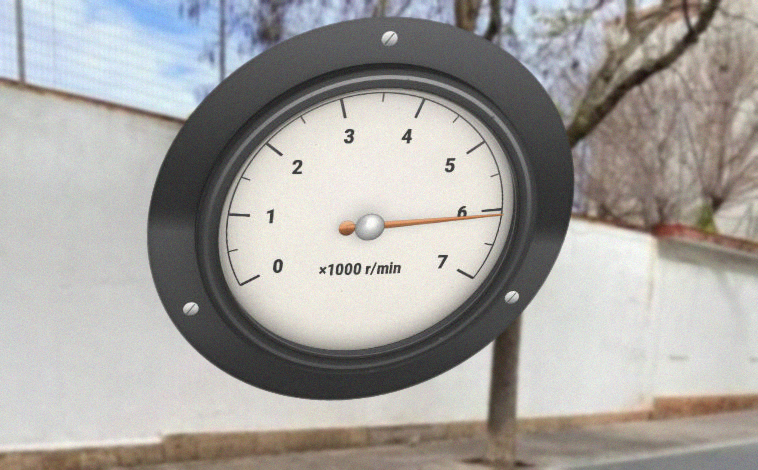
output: **6000** rpm
